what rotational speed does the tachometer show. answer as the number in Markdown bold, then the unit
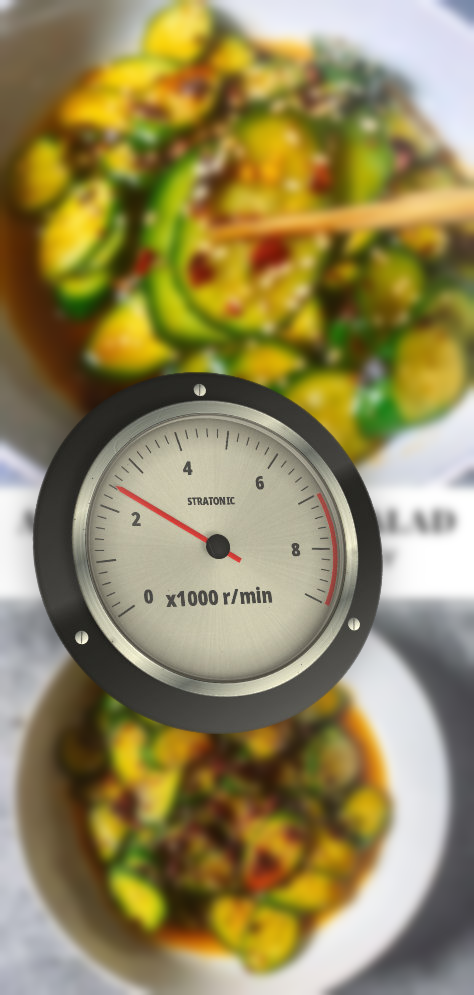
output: **2400** rpm
